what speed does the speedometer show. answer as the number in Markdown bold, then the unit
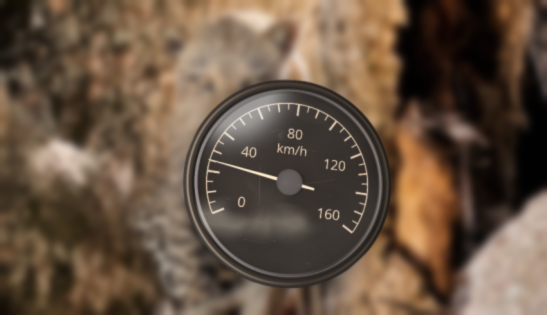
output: **25** km/h
